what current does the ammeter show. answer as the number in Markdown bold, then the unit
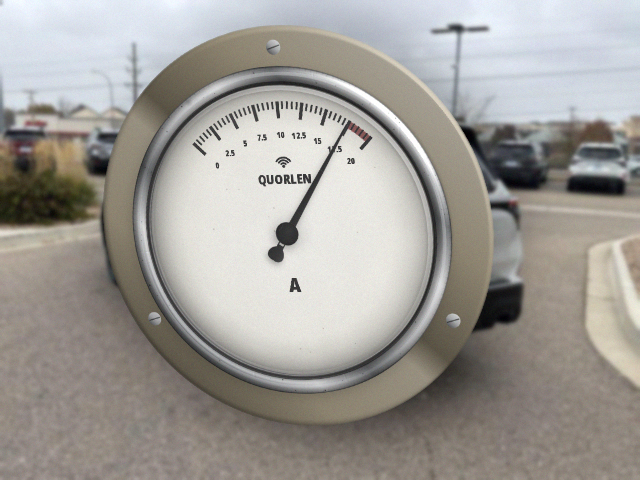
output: **17.5** A
